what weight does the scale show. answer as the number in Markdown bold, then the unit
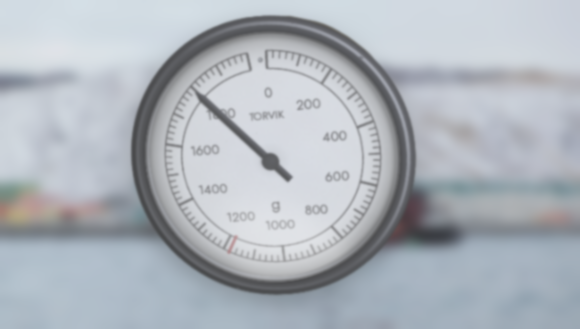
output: **1800** g
